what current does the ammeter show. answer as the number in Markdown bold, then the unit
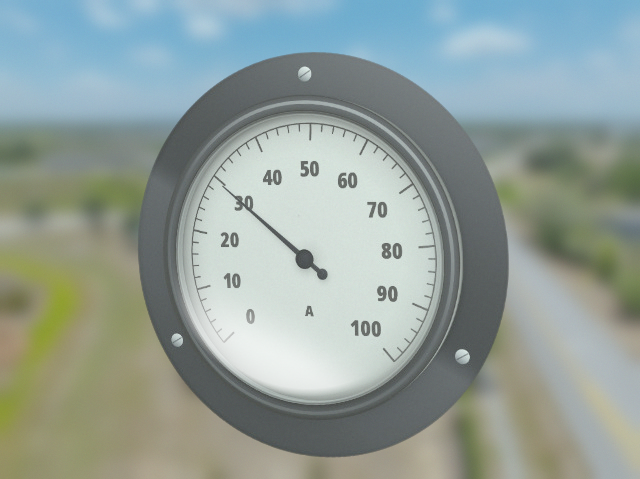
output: **30** A
